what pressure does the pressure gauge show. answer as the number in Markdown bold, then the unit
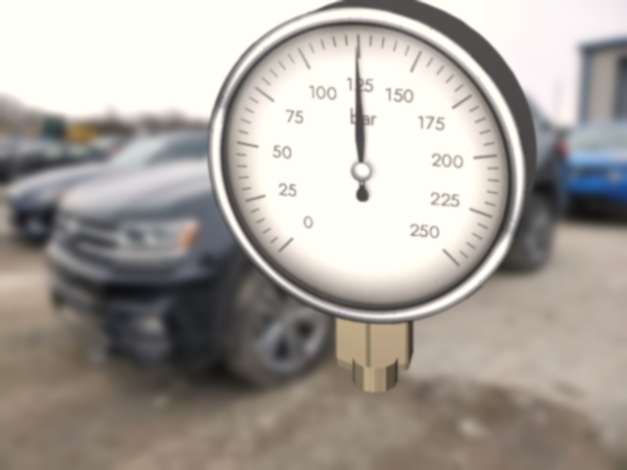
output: **125** bar
